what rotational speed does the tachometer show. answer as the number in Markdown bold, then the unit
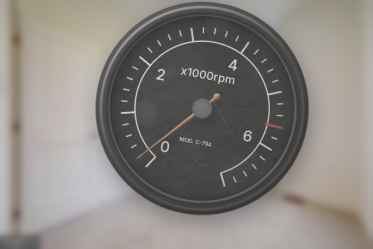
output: **200** rpm
